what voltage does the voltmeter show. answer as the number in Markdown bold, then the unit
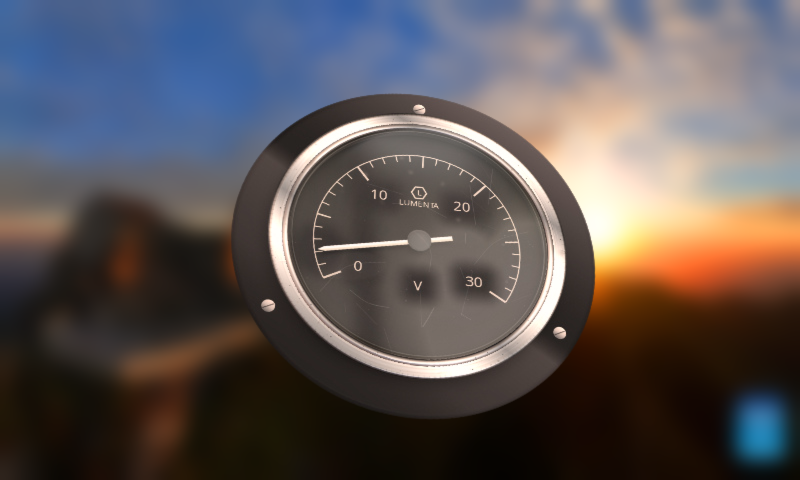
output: **2** V
